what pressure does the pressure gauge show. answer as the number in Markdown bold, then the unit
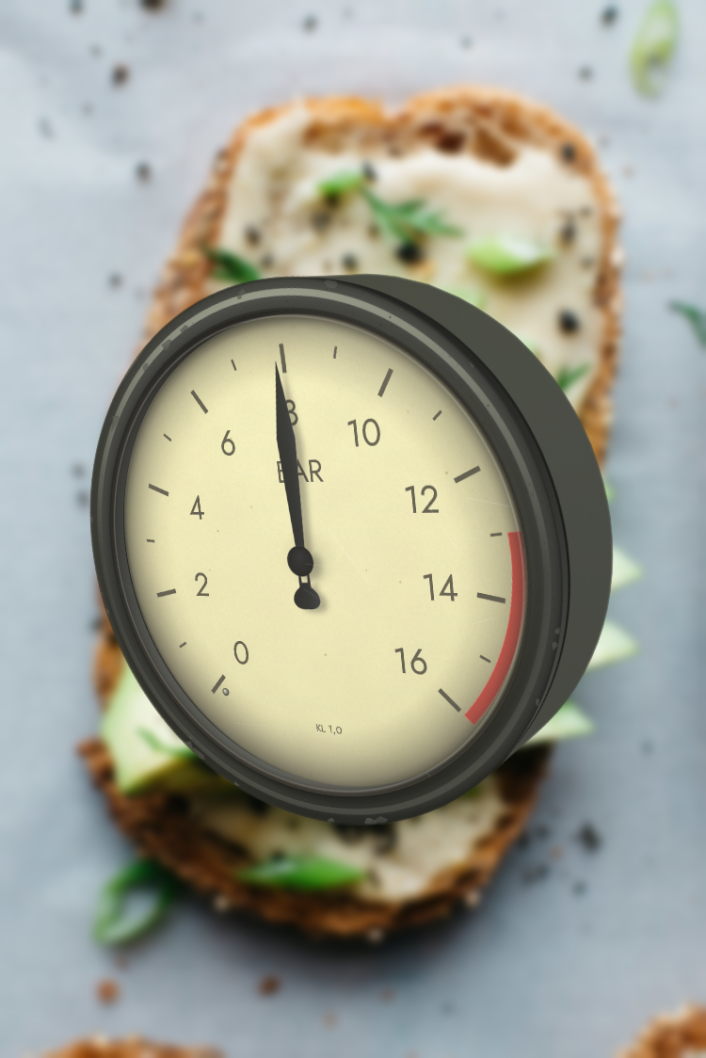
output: **8** bar
